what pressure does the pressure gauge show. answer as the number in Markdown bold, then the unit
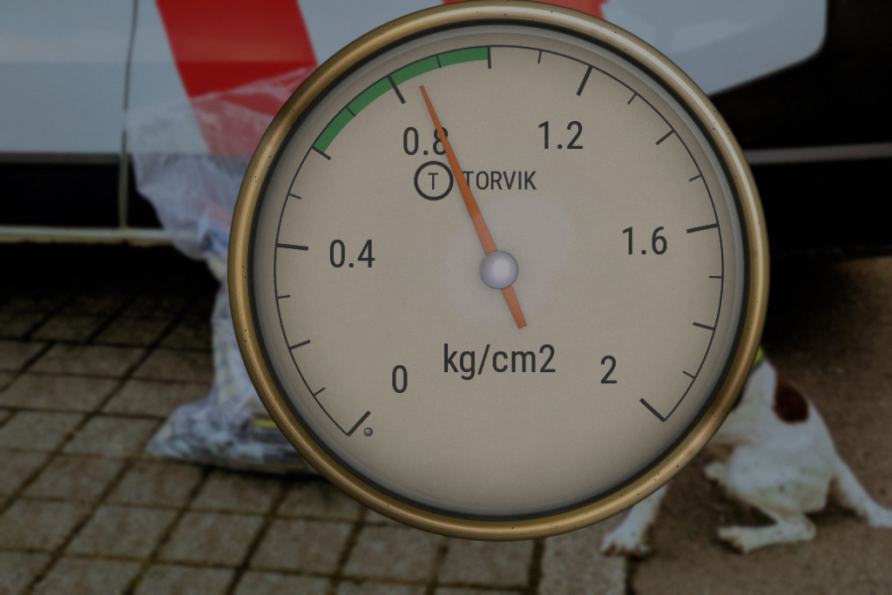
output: **0.85** kg/cm²
